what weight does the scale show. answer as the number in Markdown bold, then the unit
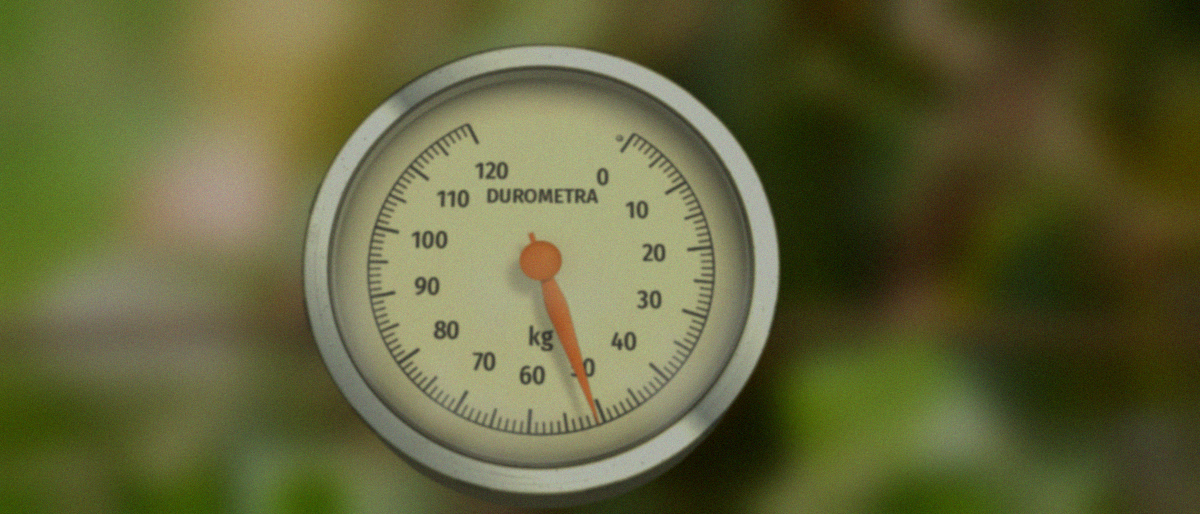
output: **51** kg
